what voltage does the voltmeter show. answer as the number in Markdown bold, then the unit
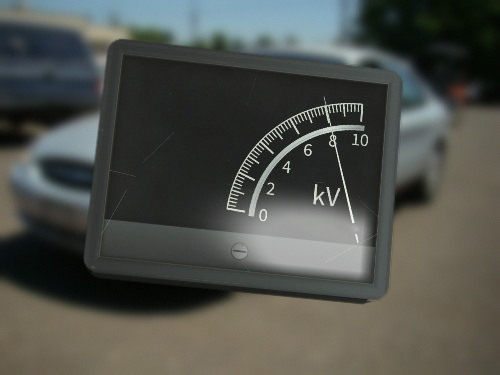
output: **8** kV
